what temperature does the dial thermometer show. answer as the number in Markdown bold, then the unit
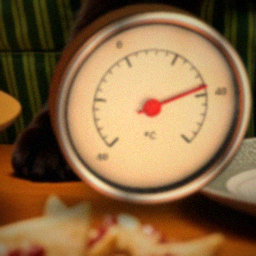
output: **36** °C
